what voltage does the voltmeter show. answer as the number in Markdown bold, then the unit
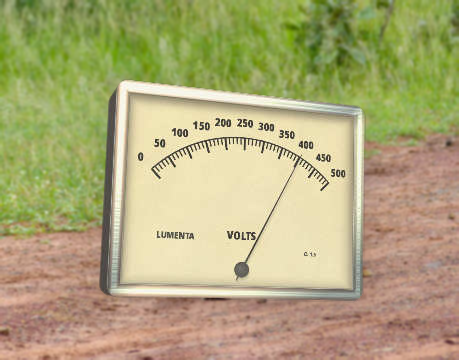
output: **400** V
